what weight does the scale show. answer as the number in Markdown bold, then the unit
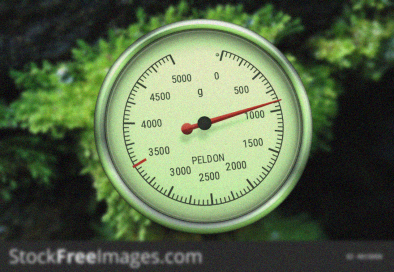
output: **900** g
